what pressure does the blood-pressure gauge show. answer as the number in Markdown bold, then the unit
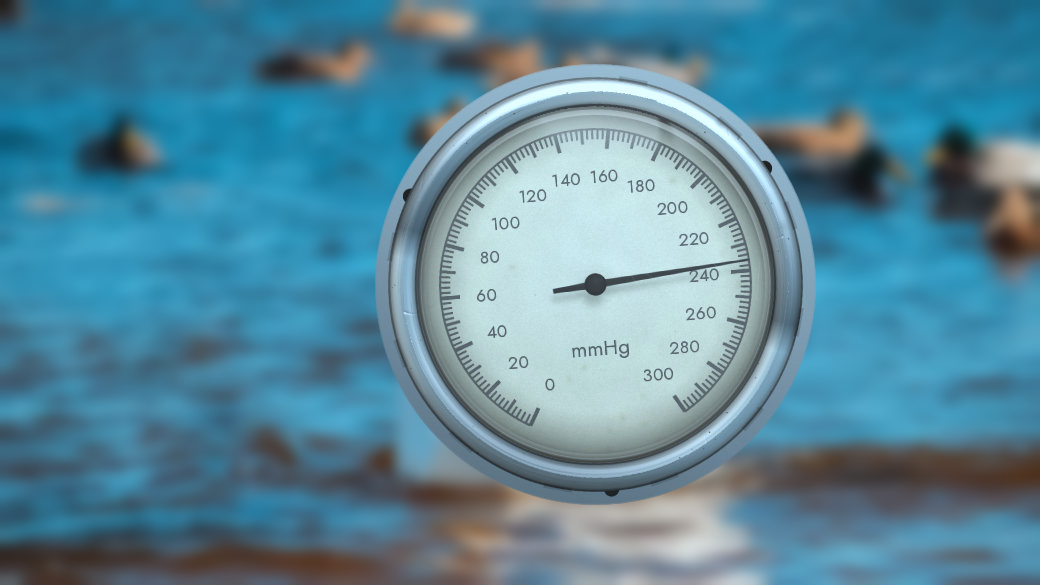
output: **236** mmHg
